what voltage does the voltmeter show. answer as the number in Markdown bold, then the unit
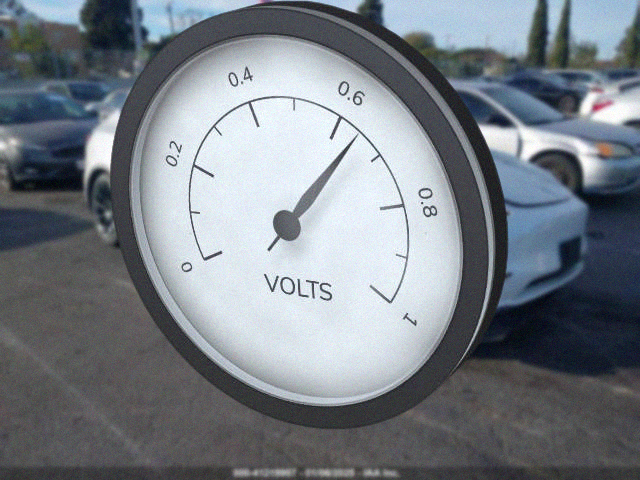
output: **0.65** V
